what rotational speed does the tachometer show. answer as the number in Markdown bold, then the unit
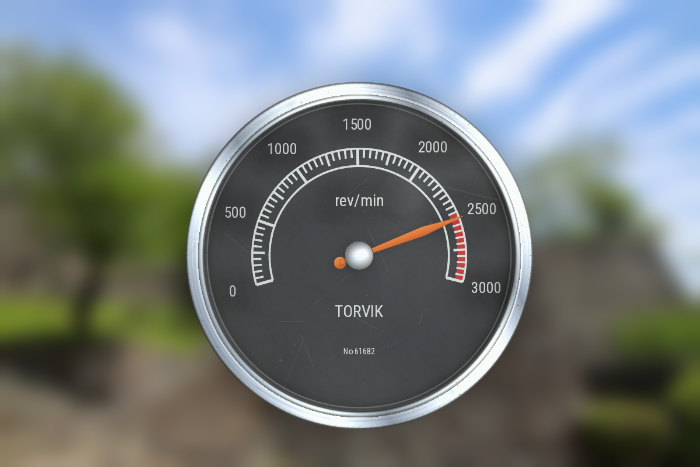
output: **2500** rpm
